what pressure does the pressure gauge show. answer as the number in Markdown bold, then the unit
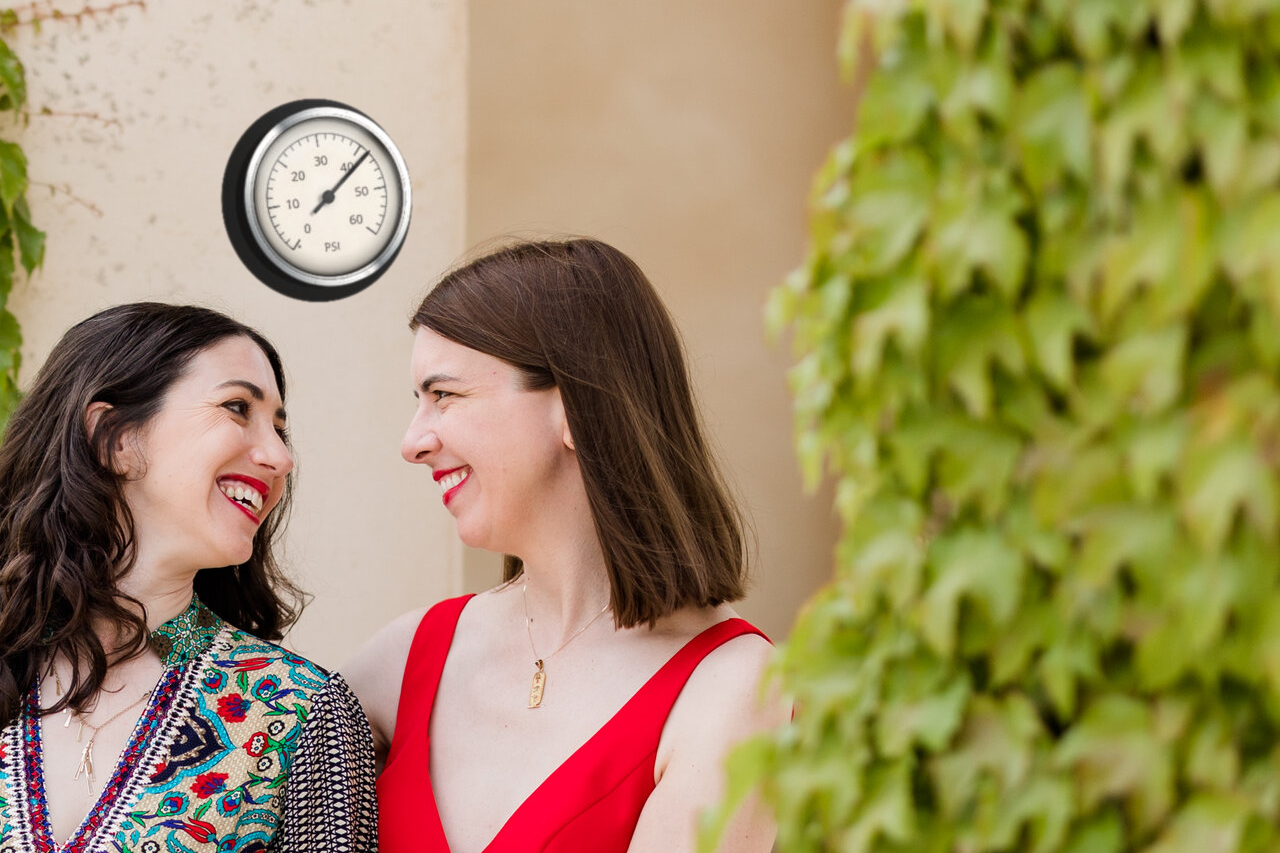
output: **42** psi
